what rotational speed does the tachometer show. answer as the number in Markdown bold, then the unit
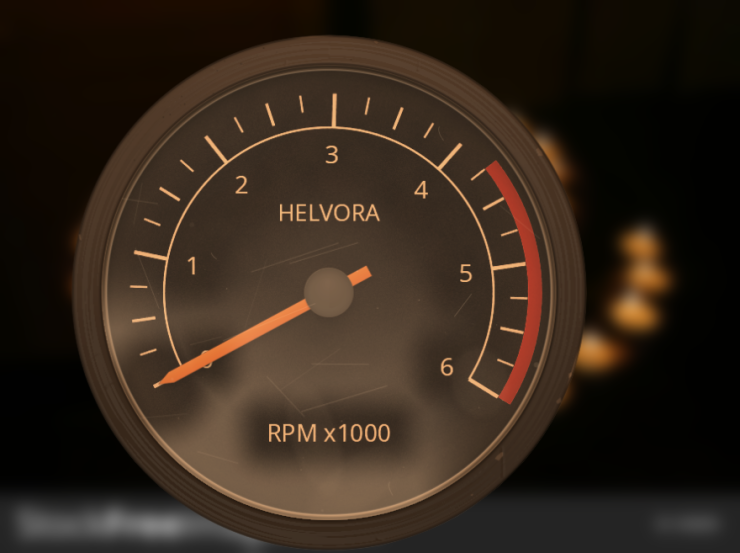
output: **0** rpm
